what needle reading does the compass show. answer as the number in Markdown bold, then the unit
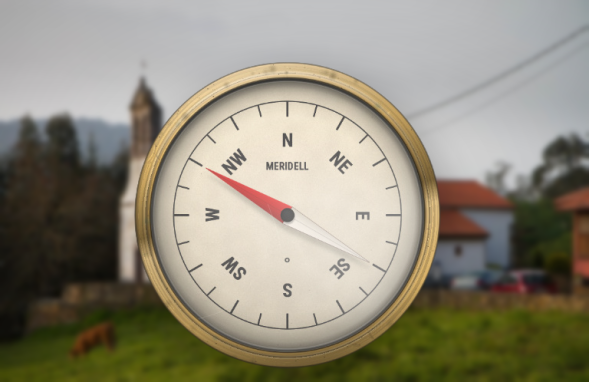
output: **300** °
